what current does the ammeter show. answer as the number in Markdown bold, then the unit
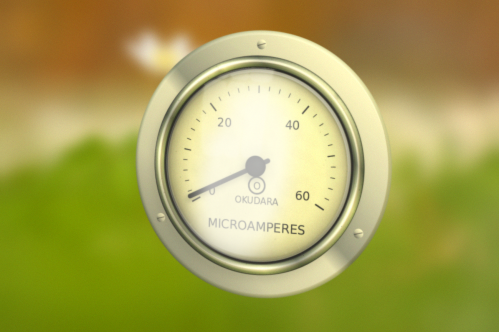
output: **1** µA
